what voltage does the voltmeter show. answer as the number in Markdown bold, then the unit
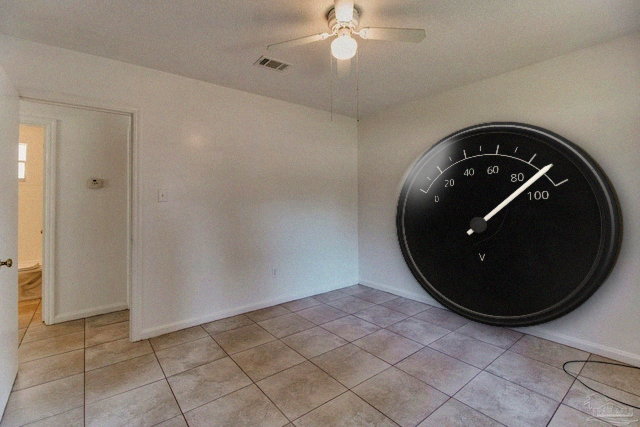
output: **90** V
